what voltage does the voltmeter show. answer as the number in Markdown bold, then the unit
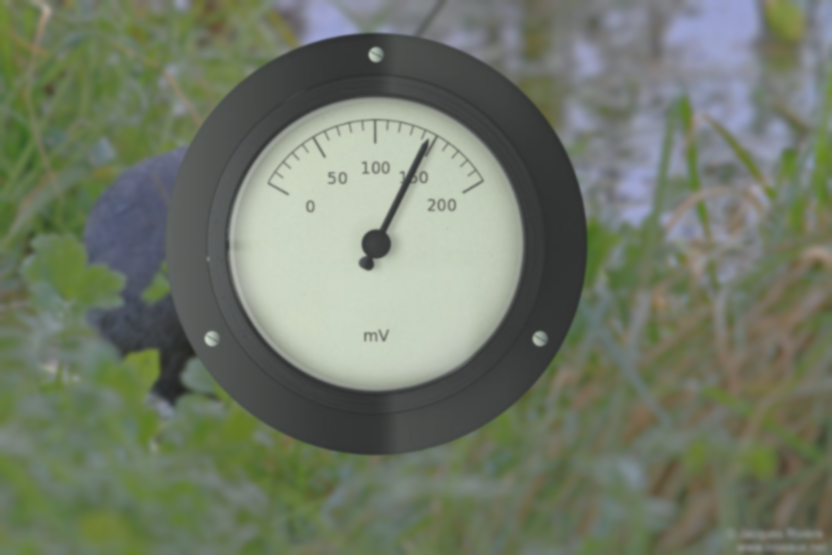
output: **145** mV
